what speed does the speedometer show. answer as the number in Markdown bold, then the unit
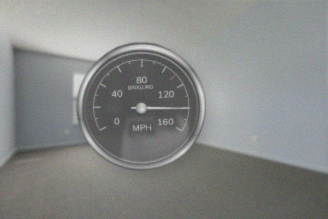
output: **140** mph
